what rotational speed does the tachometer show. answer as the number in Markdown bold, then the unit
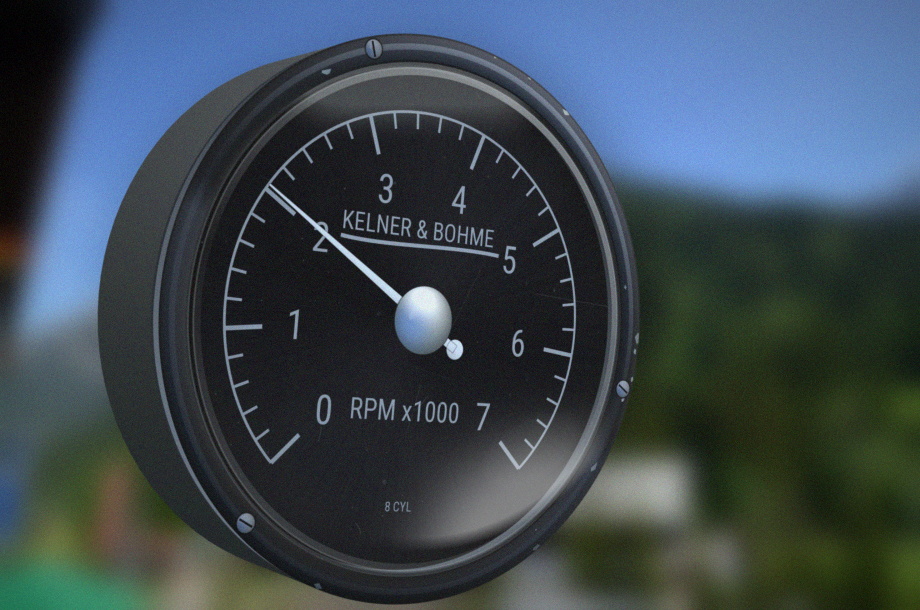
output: **2000** rpm
